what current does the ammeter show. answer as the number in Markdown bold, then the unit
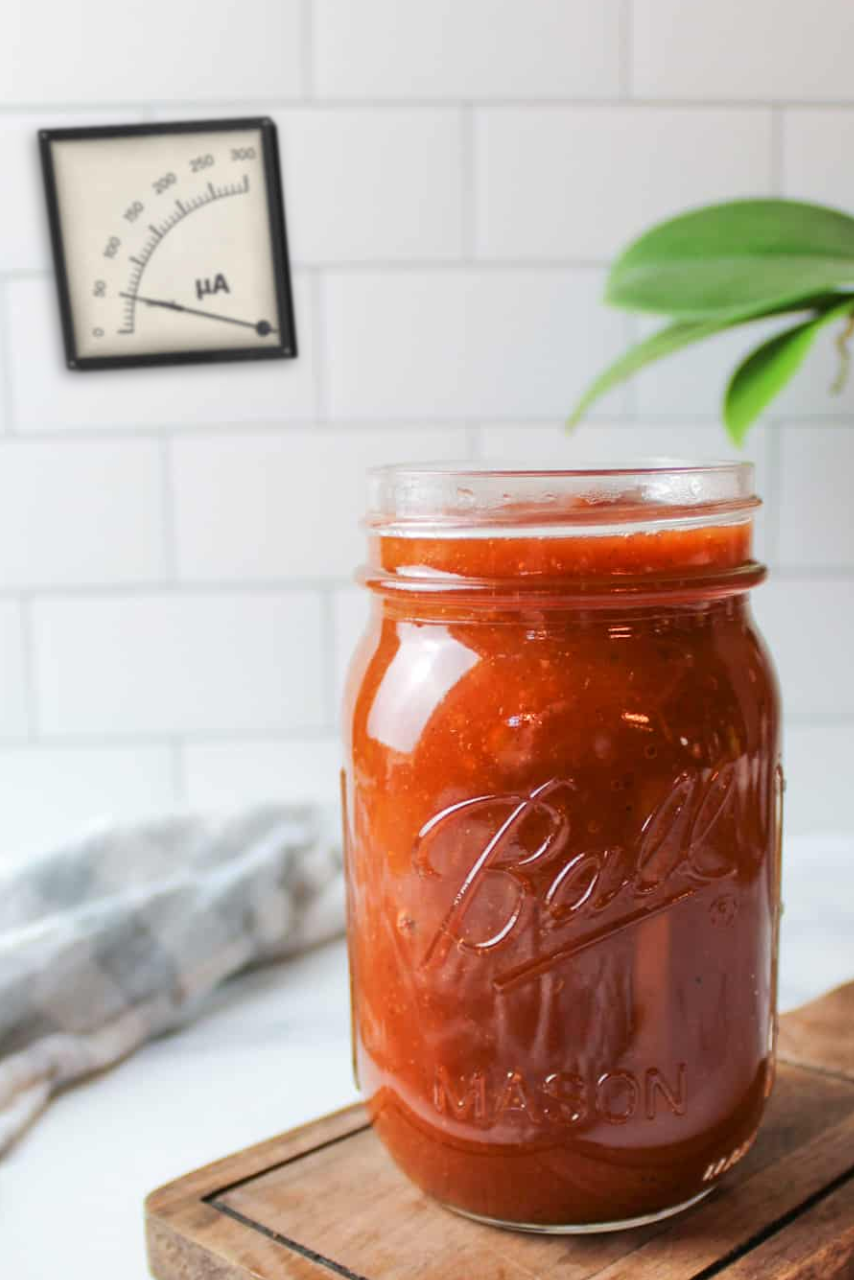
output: **50** µA
